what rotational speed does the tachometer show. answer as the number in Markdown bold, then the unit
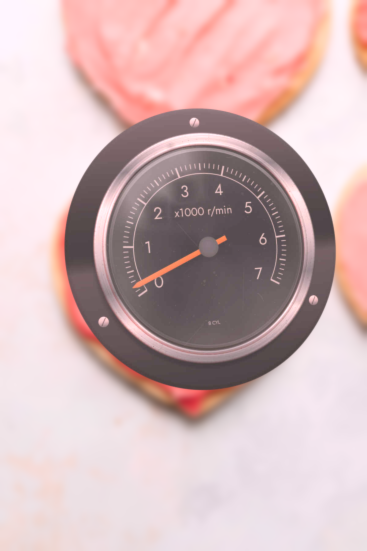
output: **200** rpm
